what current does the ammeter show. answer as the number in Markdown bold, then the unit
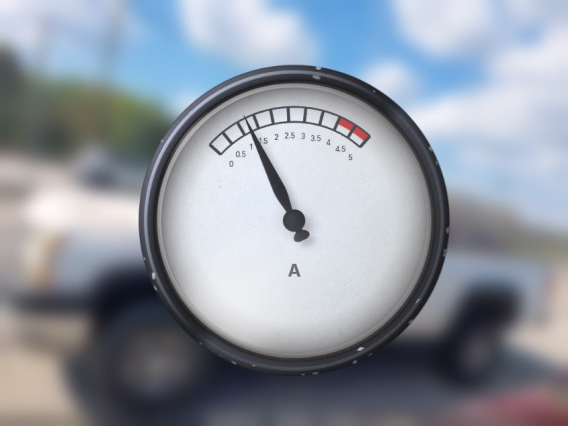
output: **1.25** A
